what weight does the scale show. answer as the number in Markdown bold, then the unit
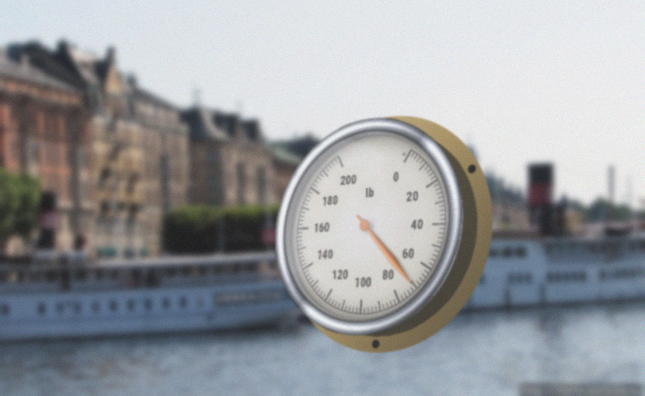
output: **70** lb
